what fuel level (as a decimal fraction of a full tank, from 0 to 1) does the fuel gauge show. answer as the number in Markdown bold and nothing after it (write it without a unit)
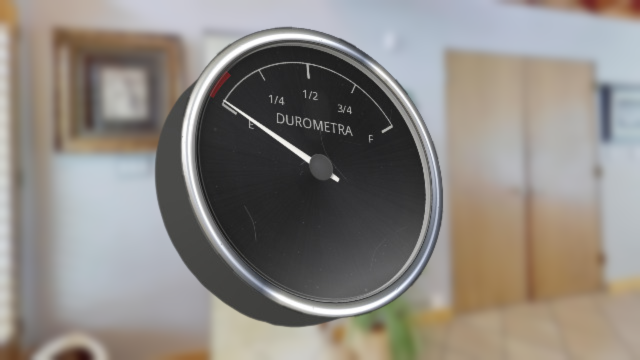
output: **0**
